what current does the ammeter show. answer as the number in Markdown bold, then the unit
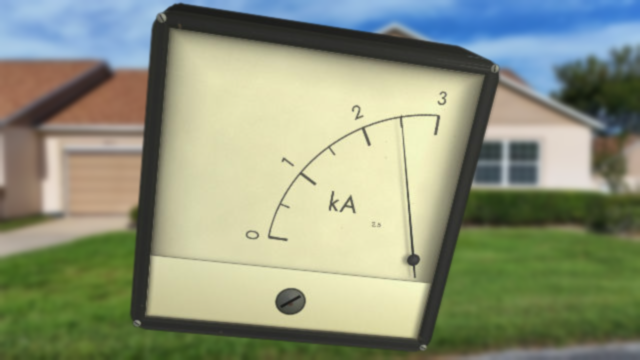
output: **2.5** kA
